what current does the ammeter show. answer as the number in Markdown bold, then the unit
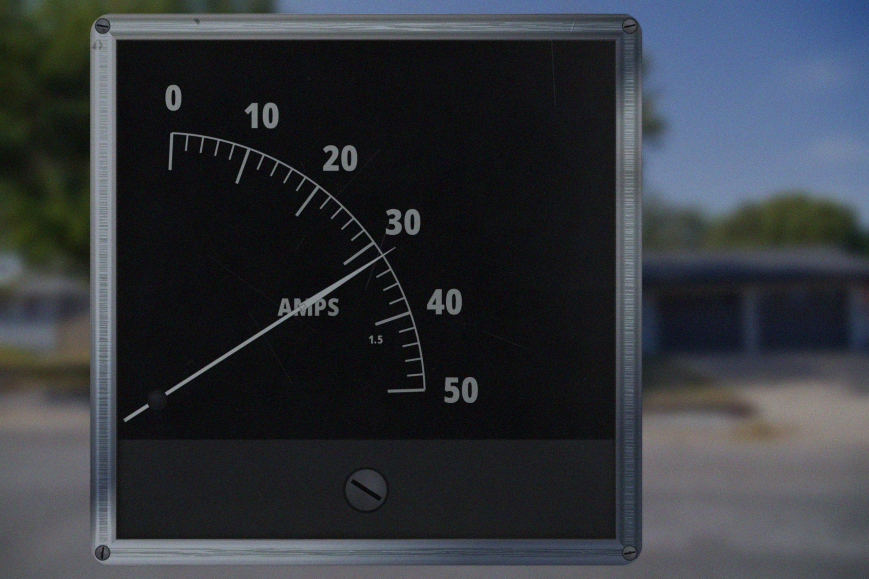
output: **32** A
